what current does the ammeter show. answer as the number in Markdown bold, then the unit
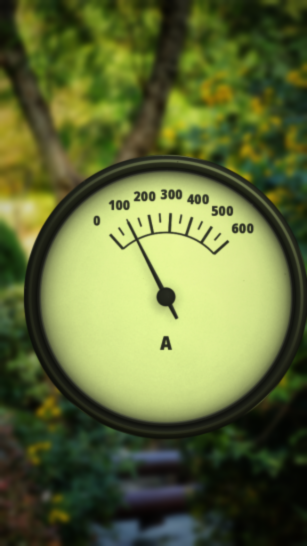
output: **100** A
